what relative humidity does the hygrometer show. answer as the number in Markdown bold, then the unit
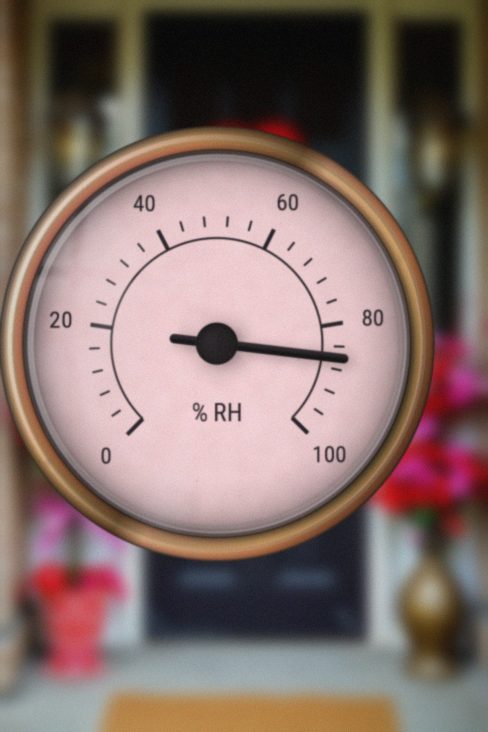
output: **86** %
